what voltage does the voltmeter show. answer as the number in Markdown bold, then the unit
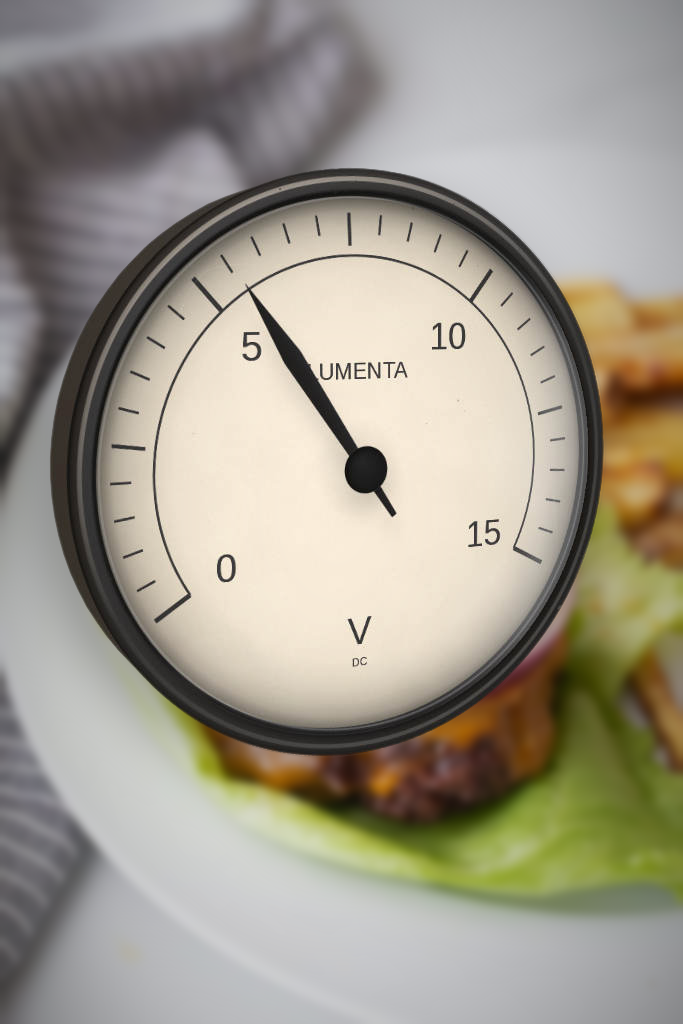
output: **5.5** V
